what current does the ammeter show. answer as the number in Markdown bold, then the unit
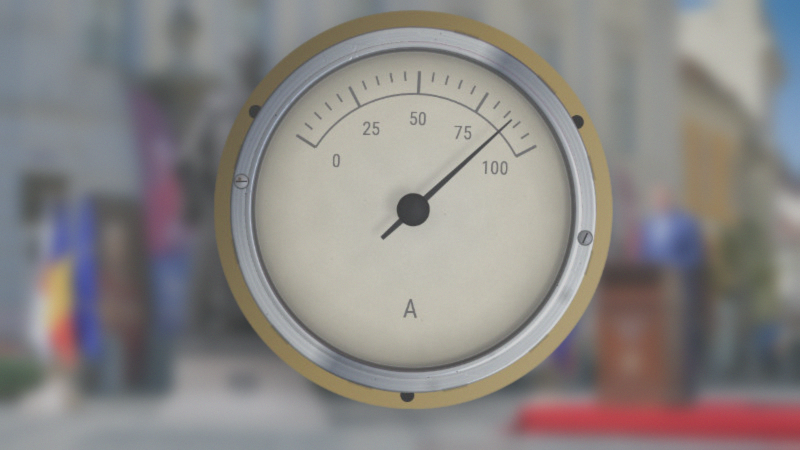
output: **87.5** A
